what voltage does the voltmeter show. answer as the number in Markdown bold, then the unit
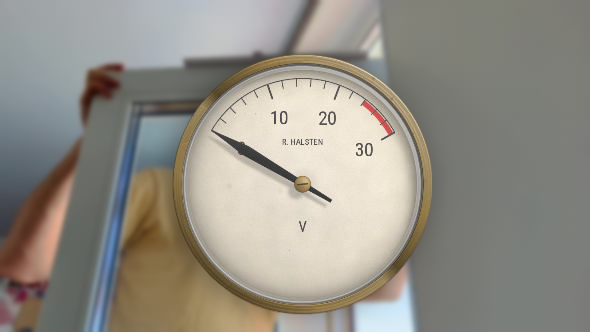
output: **0** V
